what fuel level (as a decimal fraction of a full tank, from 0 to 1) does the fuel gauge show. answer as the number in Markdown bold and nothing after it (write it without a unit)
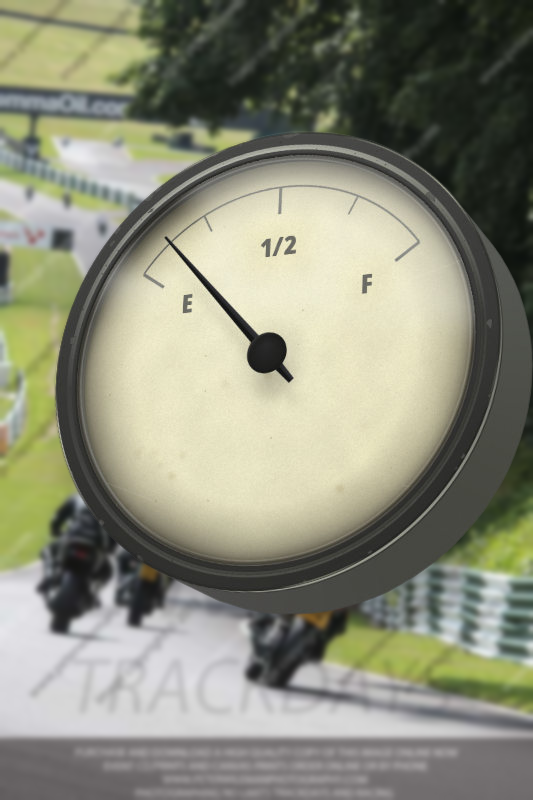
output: **0.125**
